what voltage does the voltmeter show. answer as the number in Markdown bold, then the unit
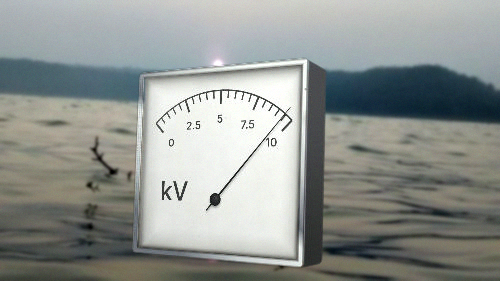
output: **9.5** kV
